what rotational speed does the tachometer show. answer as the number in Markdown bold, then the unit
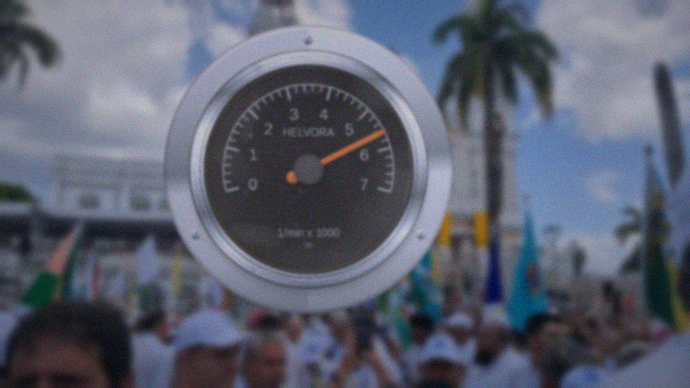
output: **5600** rpm
